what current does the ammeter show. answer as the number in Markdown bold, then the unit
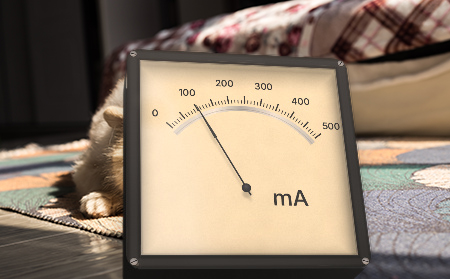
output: **100** mA
